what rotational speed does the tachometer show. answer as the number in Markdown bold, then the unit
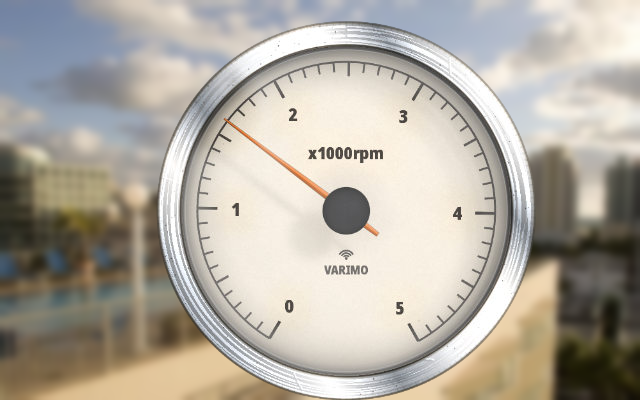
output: **1600** rpm
